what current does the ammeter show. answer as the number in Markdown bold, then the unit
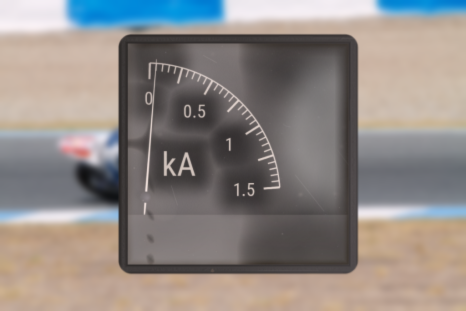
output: **0.05** kA
